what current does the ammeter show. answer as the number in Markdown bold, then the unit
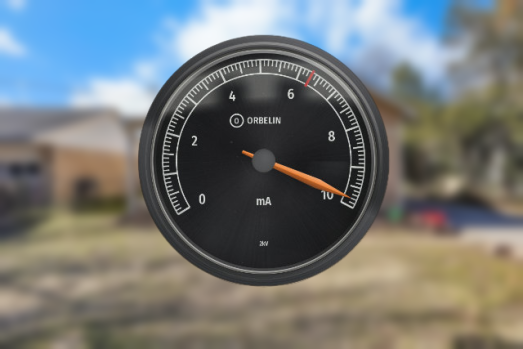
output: **9.8** mA
